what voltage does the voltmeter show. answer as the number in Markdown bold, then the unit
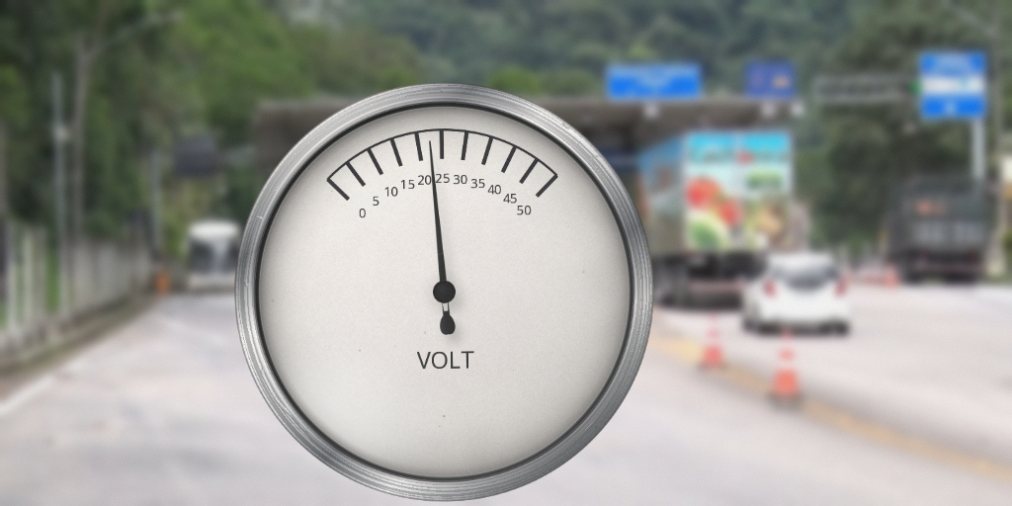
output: **22.5** V
